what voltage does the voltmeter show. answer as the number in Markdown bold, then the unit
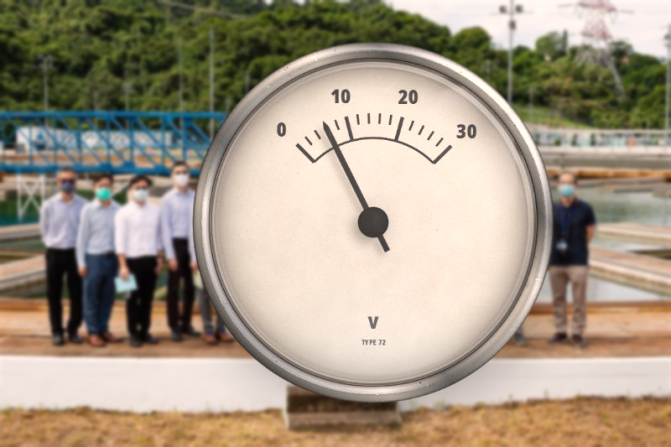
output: **6** V
